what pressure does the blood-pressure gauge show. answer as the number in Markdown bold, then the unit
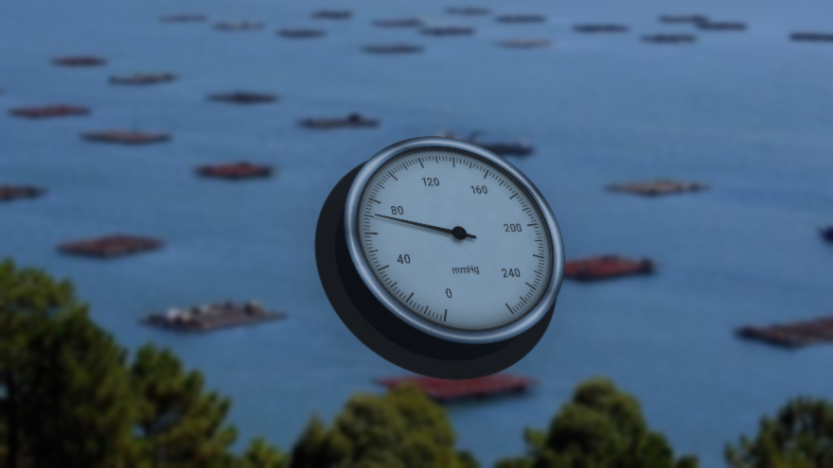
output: **70** mmHg
